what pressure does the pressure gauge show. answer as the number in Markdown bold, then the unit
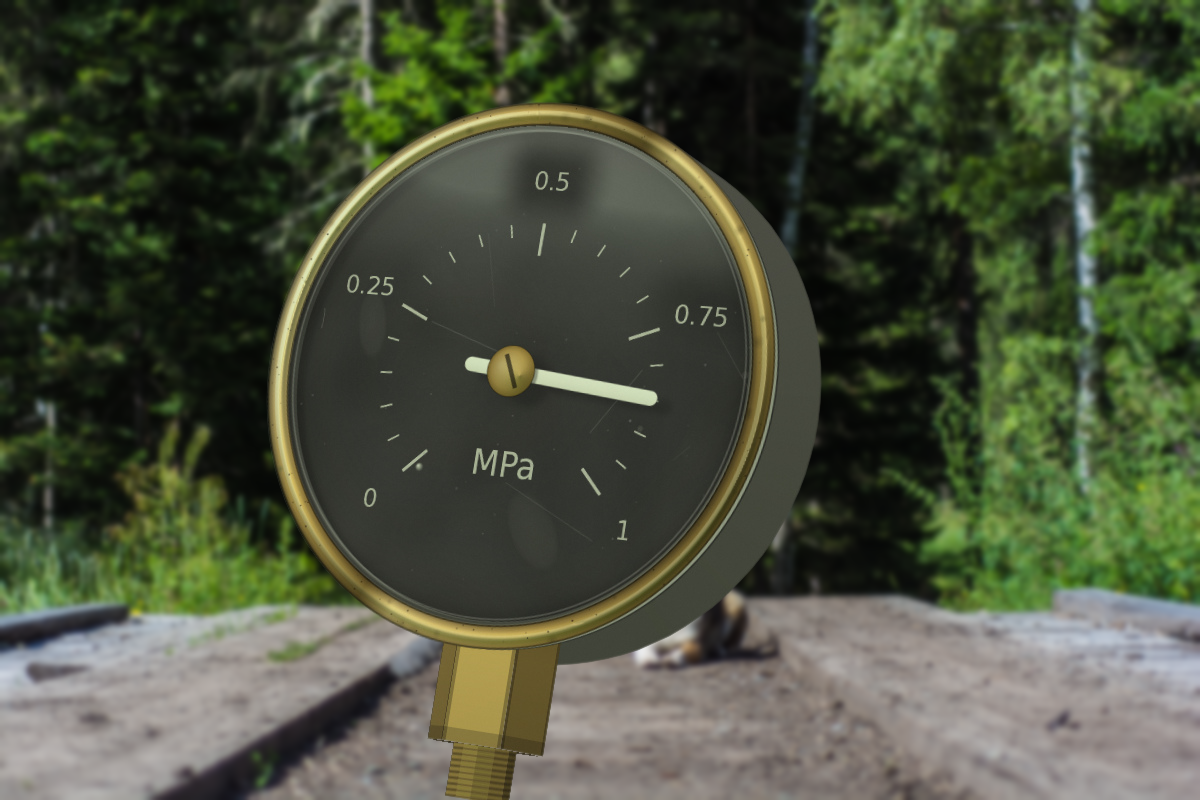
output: **0.85** MPa
